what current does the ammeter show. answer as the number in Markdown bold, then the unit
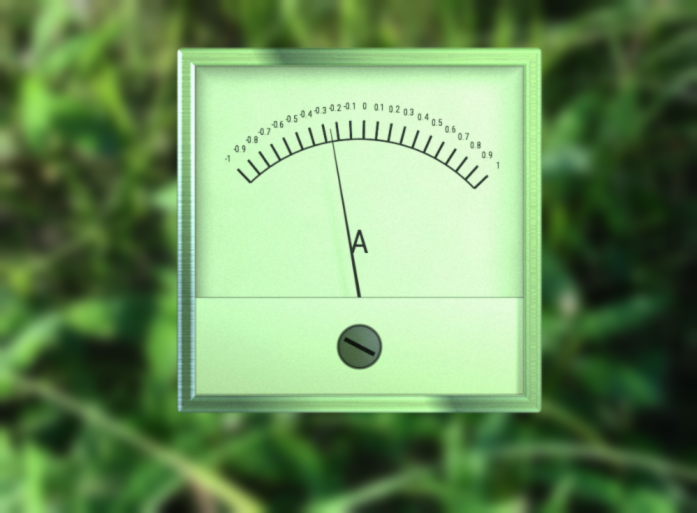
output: **-0.25** A
